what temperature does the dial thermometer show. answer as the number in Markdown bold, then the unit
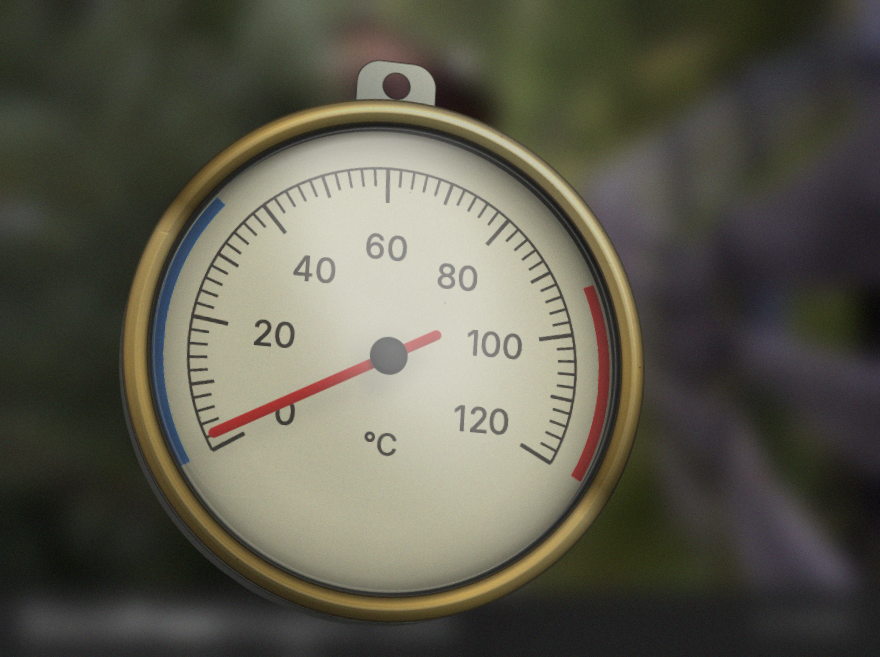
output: **2** °C
